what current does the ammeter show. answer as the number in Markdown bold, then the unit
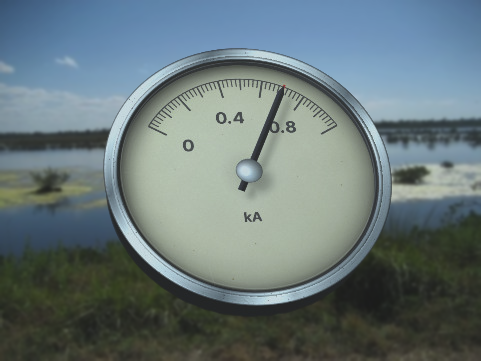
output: **0.7** kA
